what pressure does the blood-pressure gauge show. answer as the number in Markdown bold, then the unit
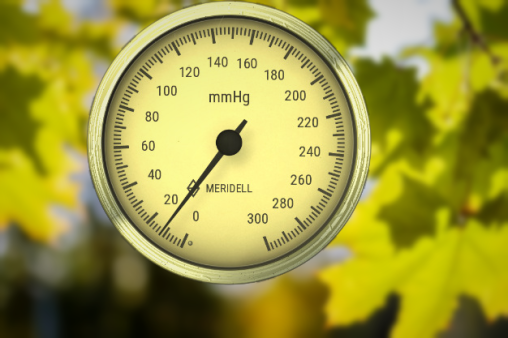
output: **12** mmHg
